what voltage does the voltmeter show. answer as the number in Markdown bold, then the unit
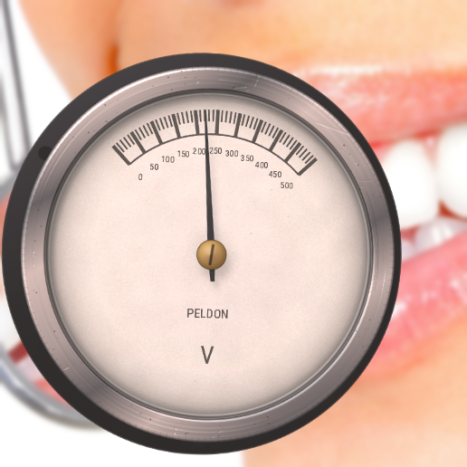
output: **220** V
